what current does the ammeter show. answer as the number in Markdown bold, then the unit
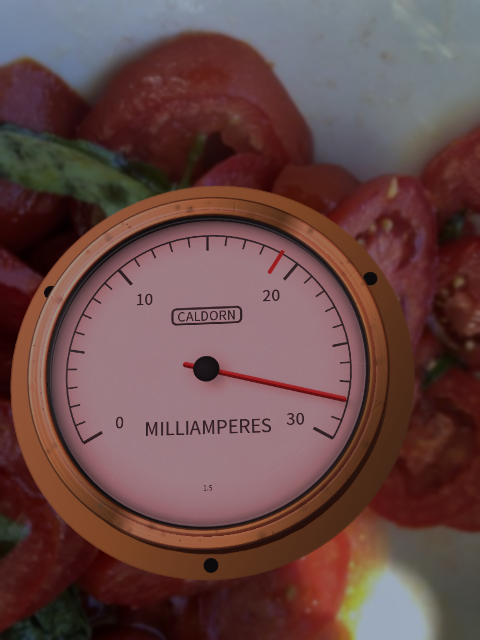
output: **28** mA
